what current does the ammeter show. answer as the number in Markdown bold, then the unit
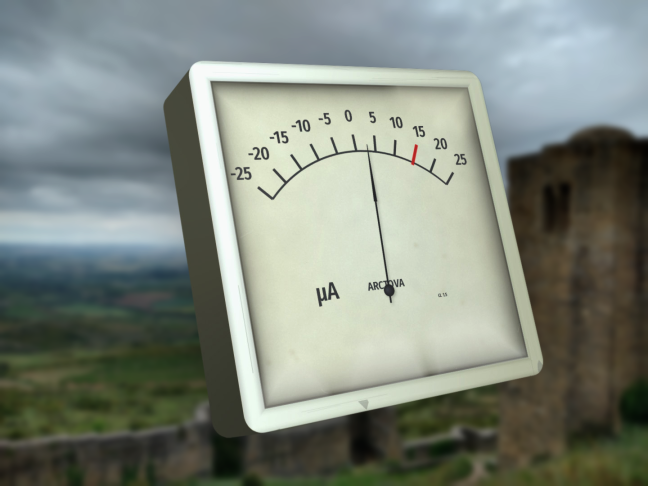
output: **2.5** µA
